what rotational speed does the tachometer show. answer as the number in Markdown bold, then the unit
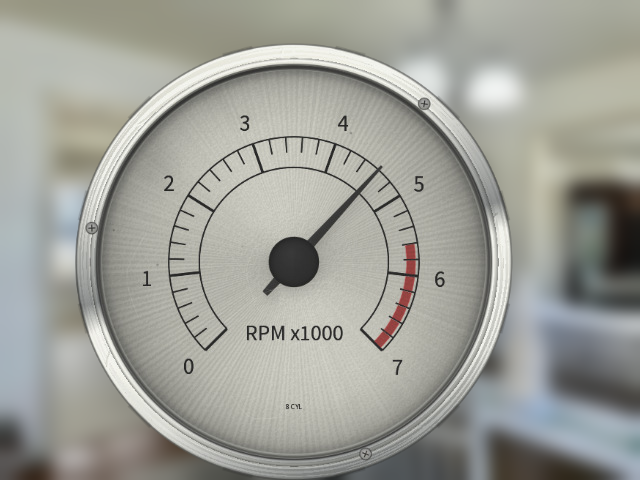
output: **4600** rpm
